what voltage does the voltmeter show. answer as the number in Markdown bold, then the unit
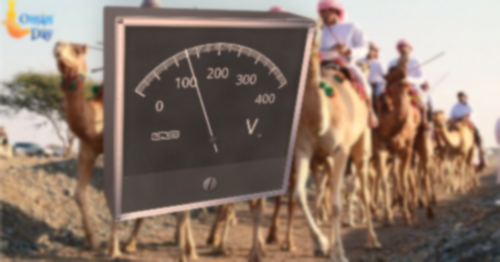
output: **125** V
